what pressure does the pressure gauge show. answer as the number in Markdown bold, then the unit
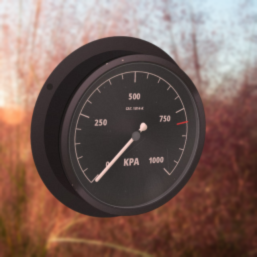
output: **0** kPa
